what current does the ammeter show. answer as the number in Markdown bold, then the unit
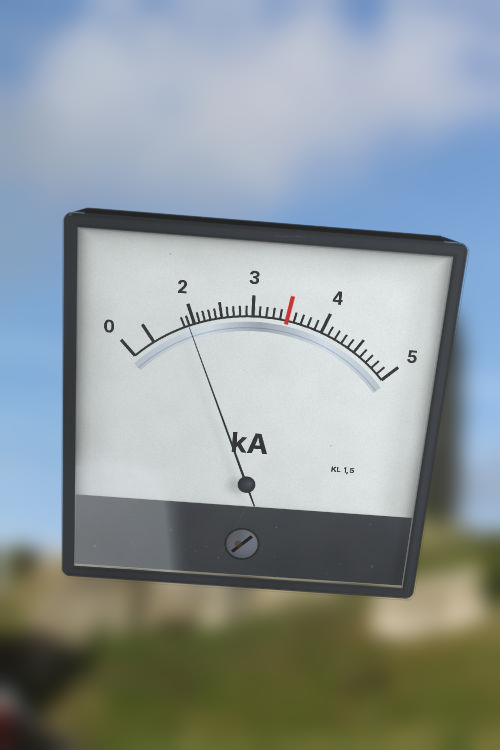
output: **1.9** kA
